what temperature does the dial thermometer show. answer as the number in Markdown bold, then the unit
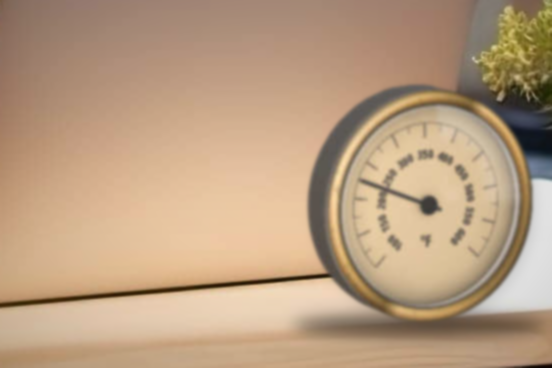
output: **225** °F
